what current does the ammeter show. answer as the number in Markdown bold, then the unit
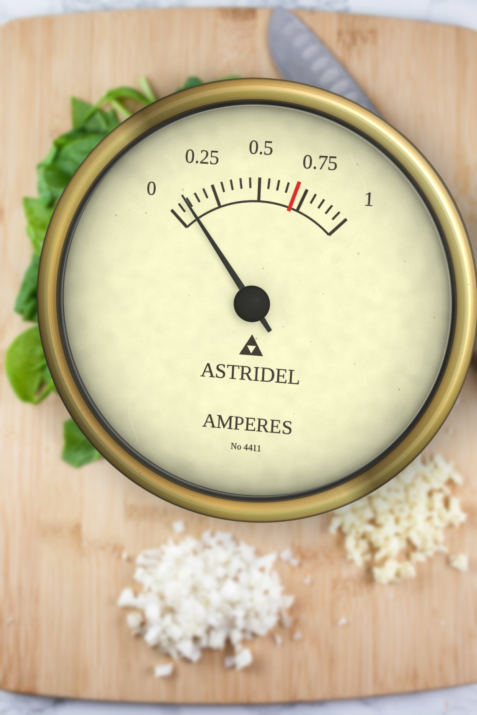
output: **0.1** A
